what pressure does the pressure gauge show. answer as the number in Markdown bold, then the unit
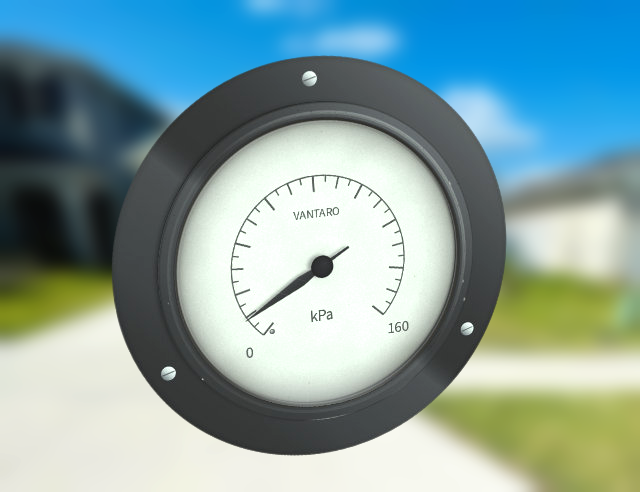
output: **10** kPa
